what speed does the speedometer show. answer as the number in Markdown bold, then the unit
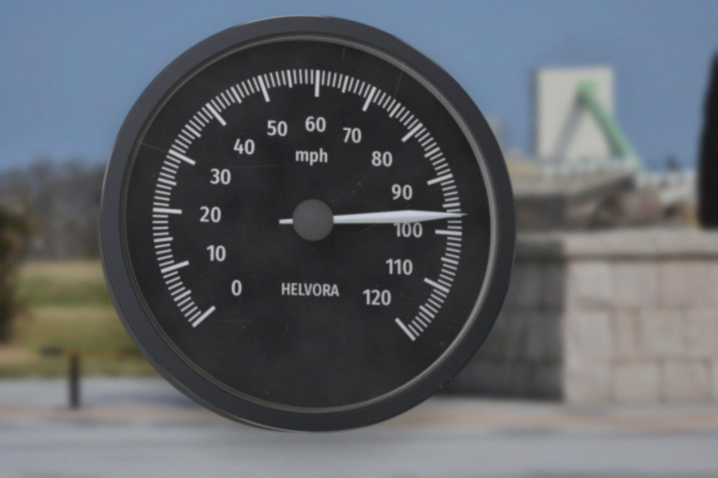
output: **97** mph
